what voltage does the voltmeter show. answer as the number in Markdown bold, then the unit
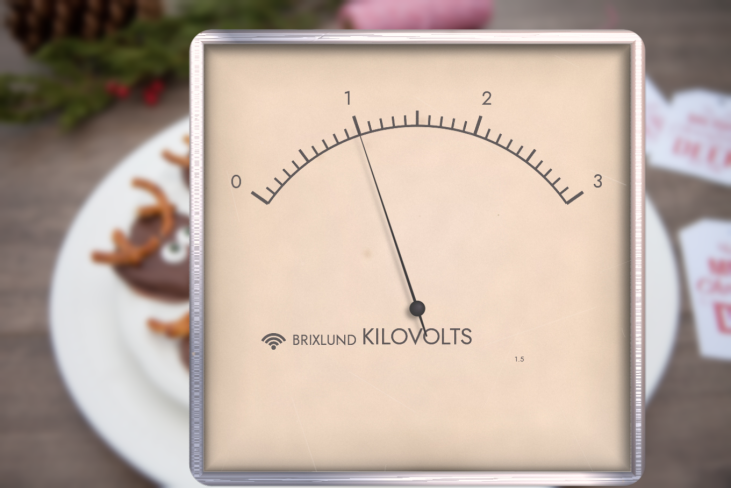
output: **1** kV
